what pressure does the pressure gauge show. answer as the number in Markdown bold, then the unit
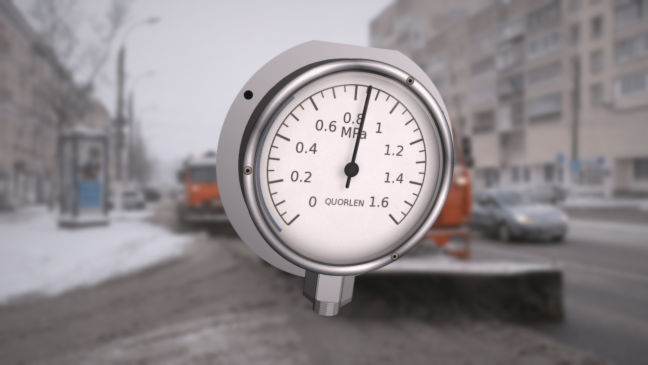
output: **0.85** MPa
